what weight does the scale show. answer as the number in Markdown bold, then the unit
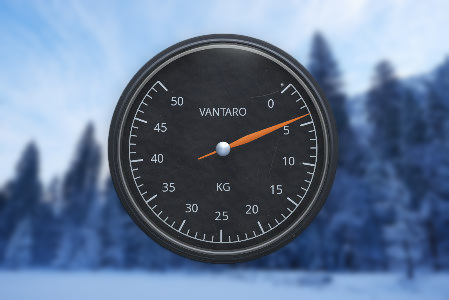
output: **4** kg
